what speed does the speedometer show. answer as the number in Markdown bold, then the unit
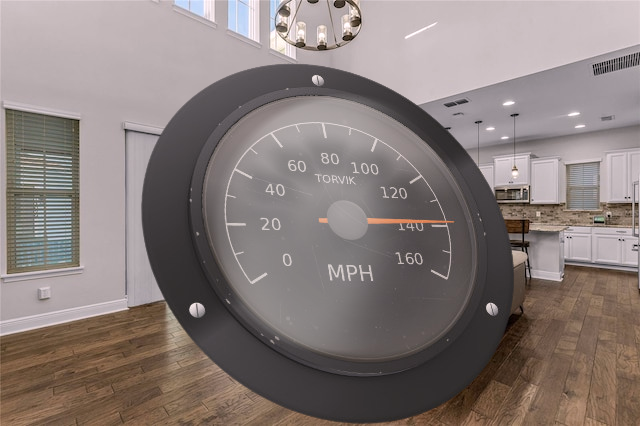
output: **140** mph
